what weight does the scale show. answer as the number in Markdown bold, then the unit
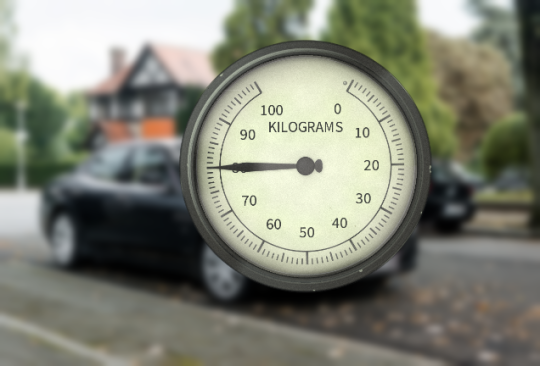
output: **80** kg
